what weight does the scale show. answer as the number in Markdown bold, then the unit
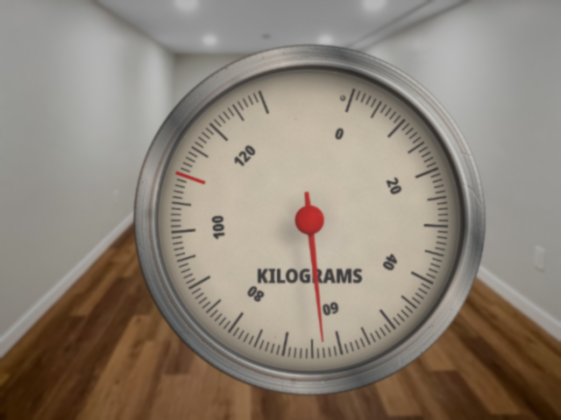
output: **63** kg
